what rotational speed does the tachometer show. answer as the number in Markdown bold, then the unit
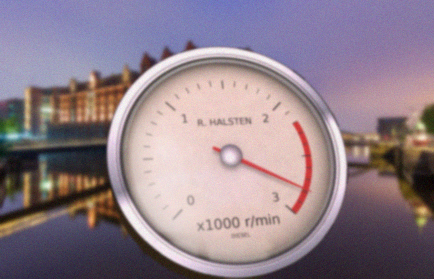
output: **2800** rpm
